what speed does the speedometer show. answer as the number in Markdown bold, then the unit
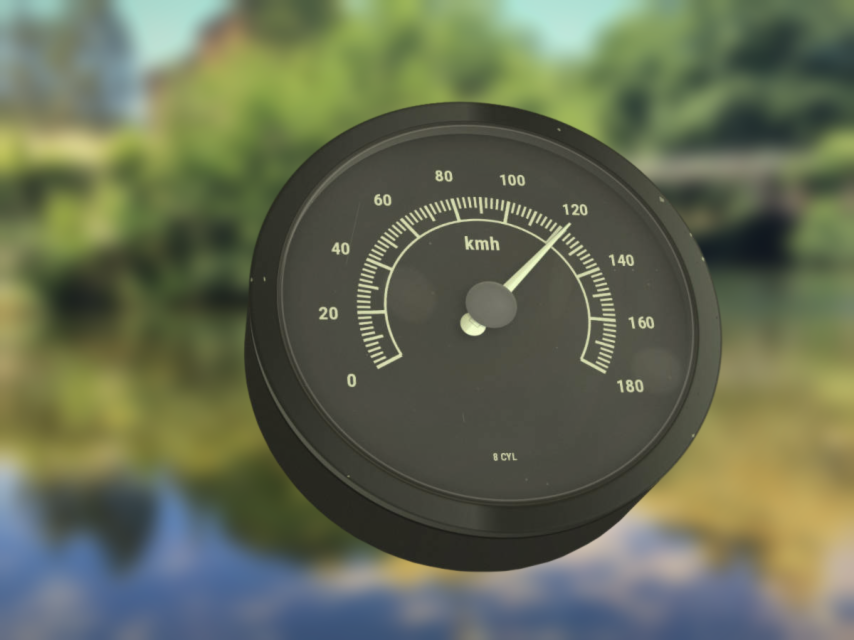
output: **122** km/h
